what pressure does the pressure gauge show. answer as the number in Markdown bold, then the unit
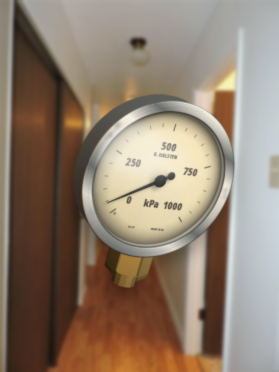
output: **50** kPa
